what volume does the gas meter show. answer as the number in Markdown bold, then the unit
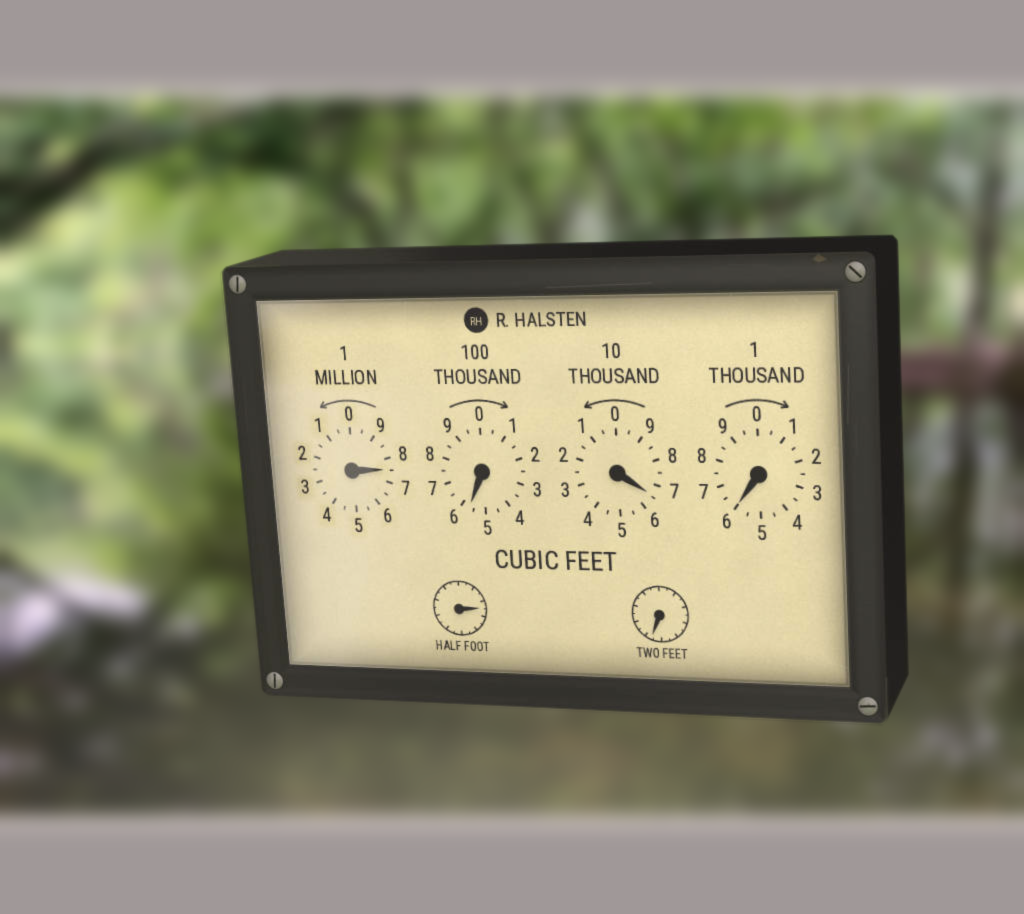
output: **756600** ft³
